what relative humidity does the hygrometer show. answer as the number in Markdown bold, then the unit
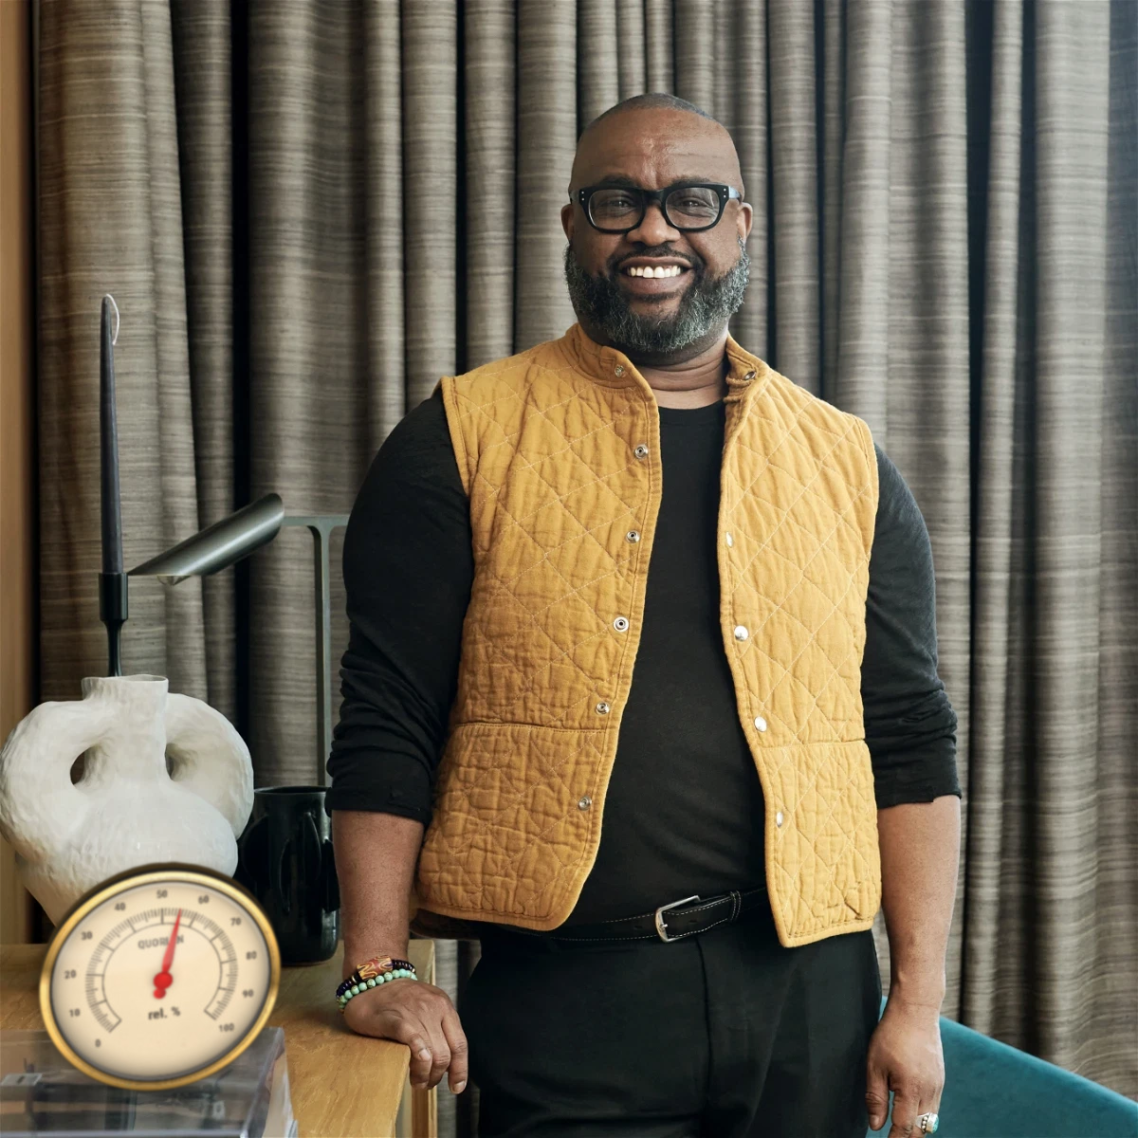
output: **55** %
